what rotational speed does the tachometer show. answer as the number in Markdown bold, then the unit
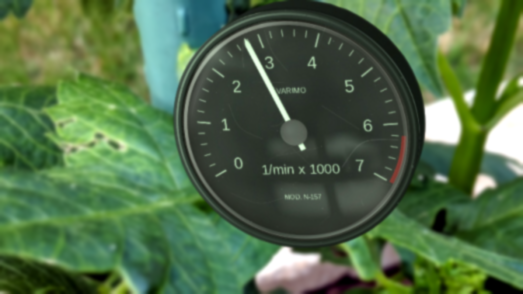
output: **2800** rpm
